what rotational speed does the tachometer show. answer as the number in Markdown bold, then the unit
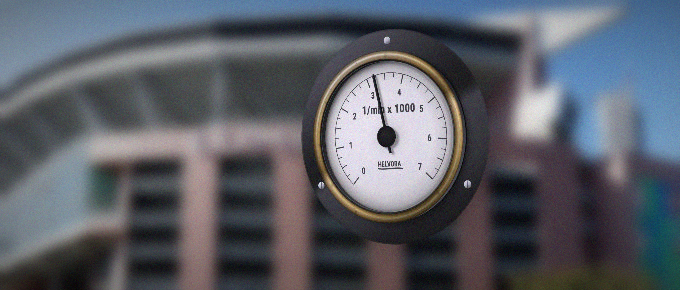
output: **3250** rpm
